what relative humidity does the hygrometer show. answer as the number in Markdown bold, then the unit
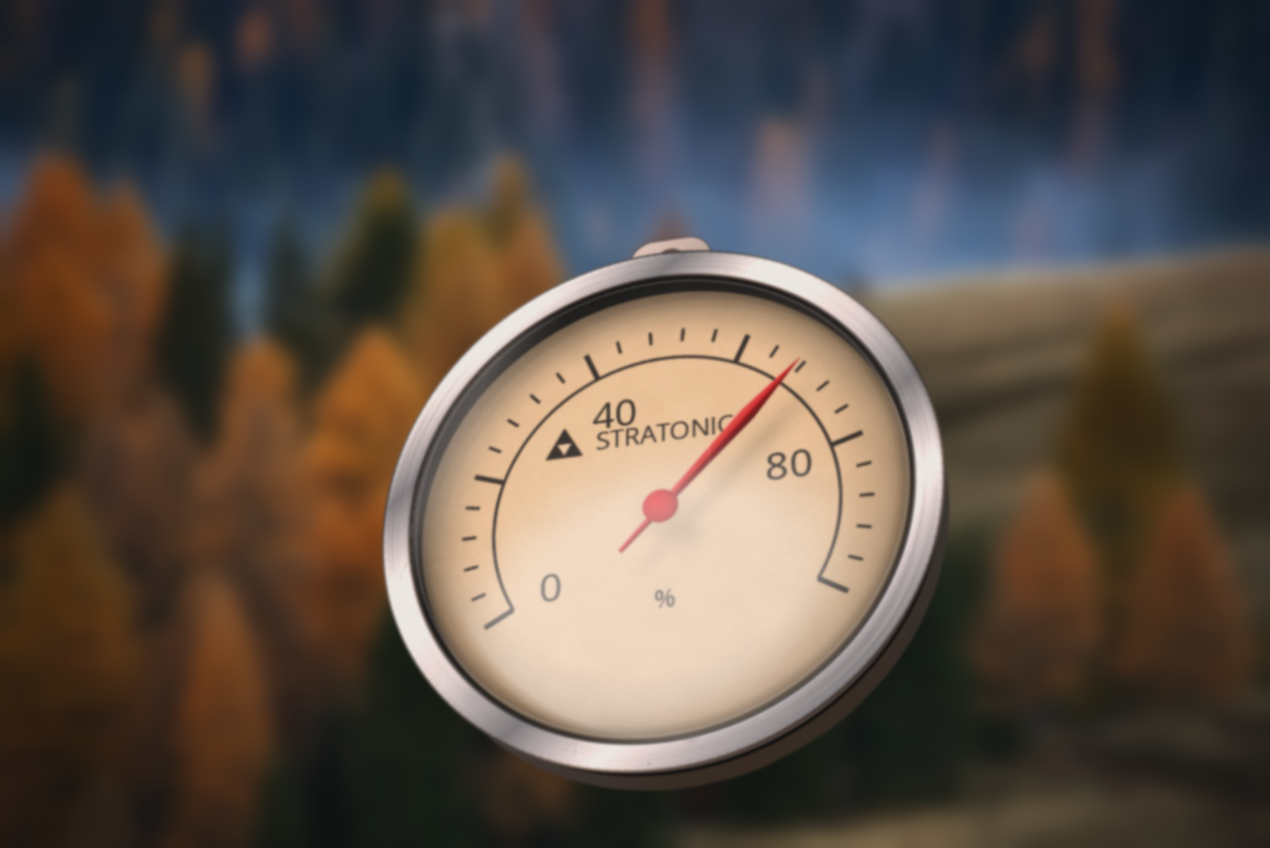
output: **68** %
